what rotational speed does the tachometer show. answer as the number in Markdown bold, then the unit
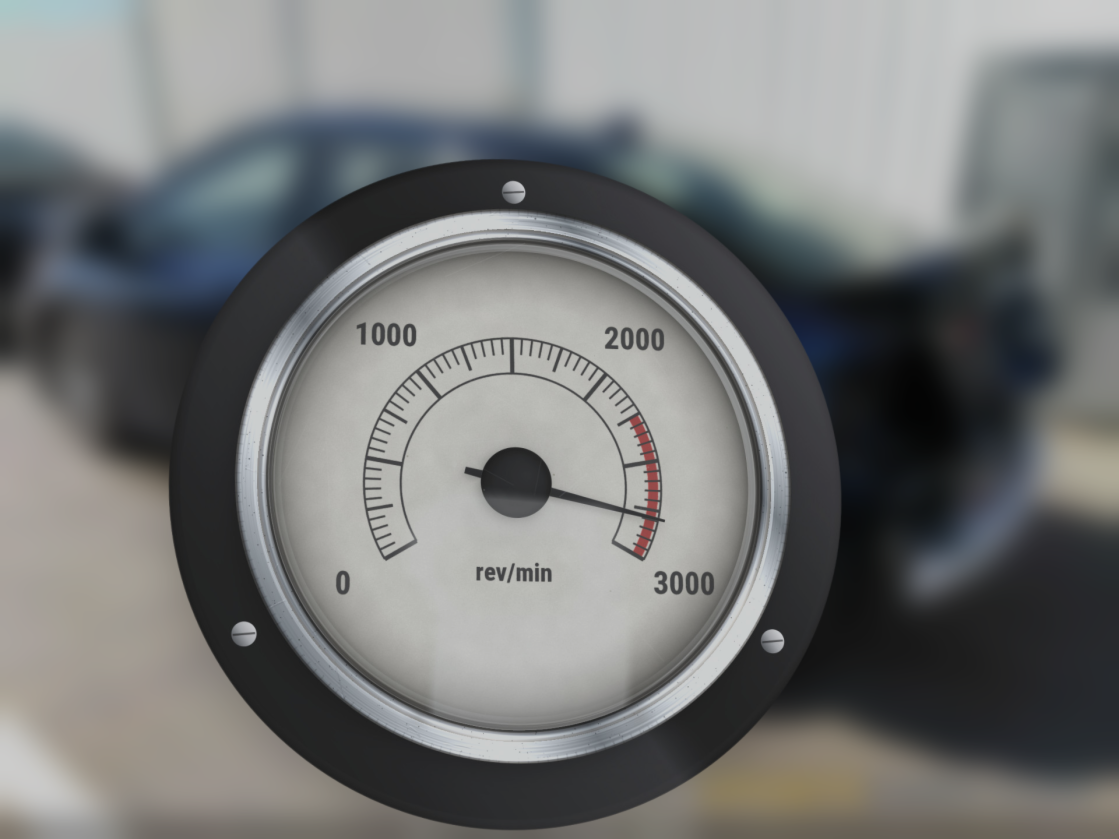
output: **2800** rpm
